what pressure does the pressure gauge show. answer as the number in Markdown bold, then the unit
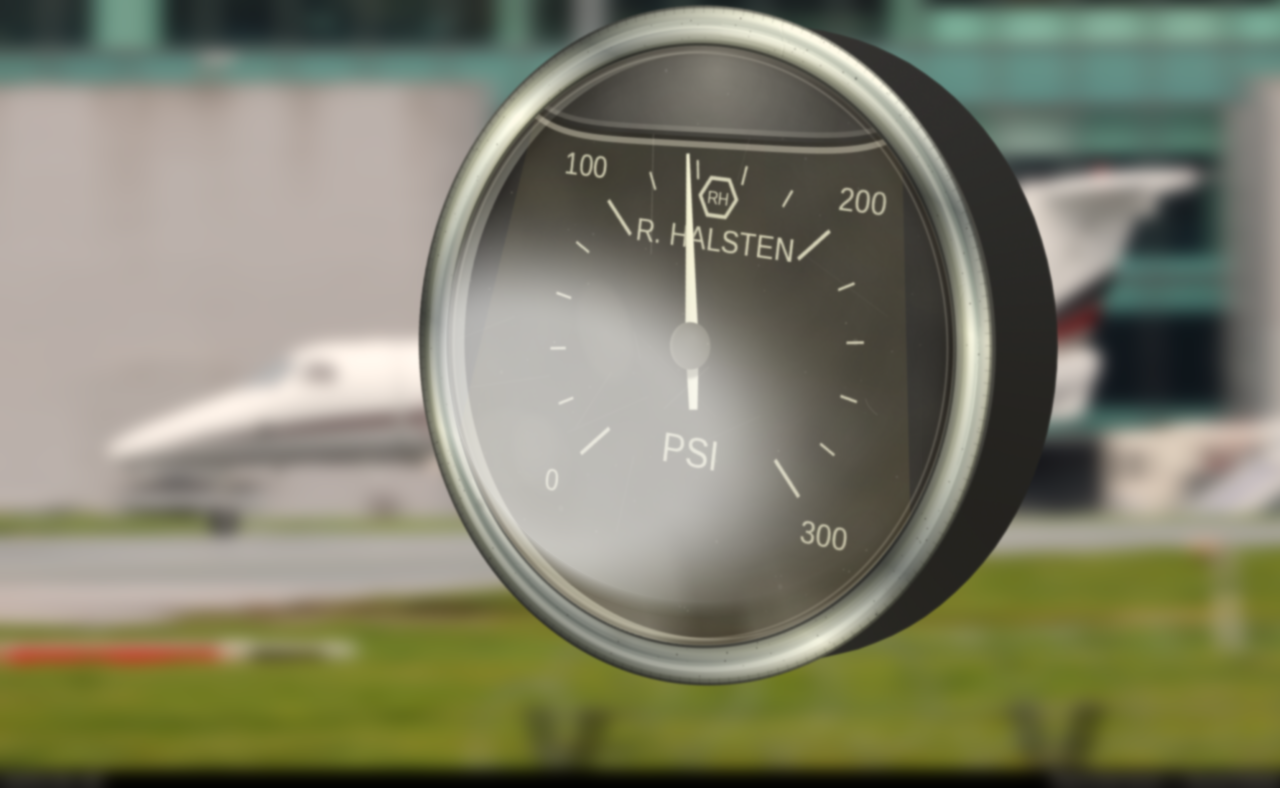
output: **140** psi
